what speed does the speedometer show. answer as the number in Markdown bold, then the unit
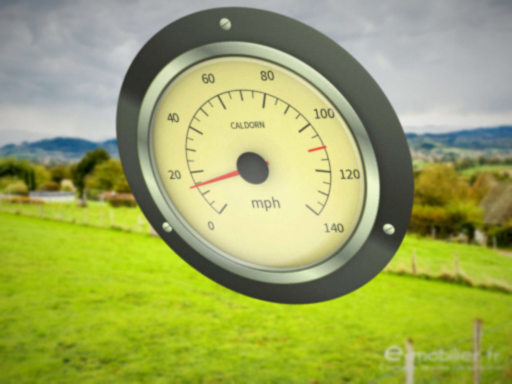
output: **15** mph
